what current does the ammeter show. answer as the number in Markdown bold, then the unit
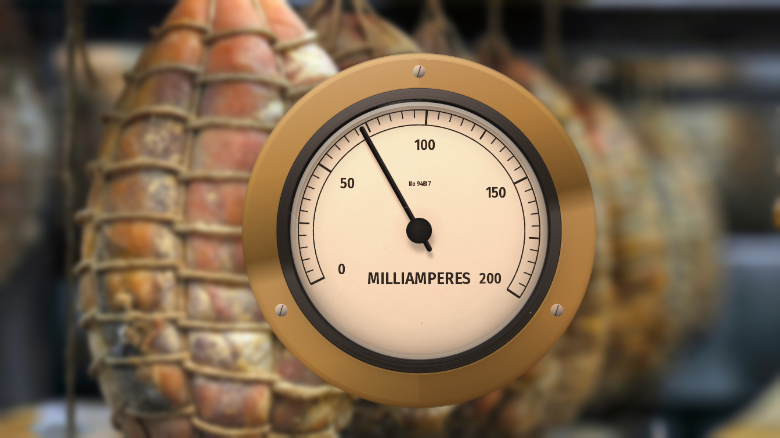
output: **72.5** mA
